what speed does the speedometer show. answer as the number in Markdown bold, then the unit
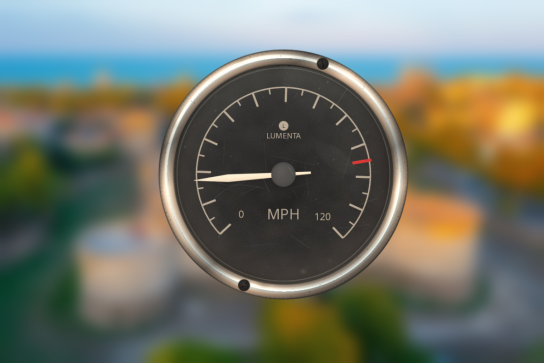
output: **17.5** mph
